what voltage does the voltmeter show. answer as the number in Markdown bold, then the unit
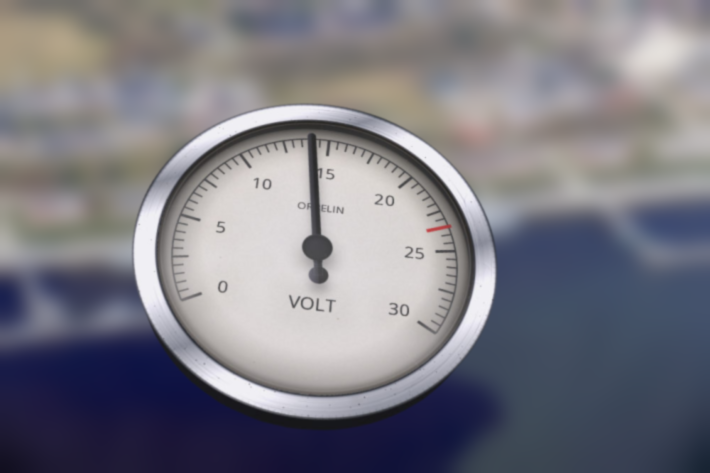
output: **14** V
